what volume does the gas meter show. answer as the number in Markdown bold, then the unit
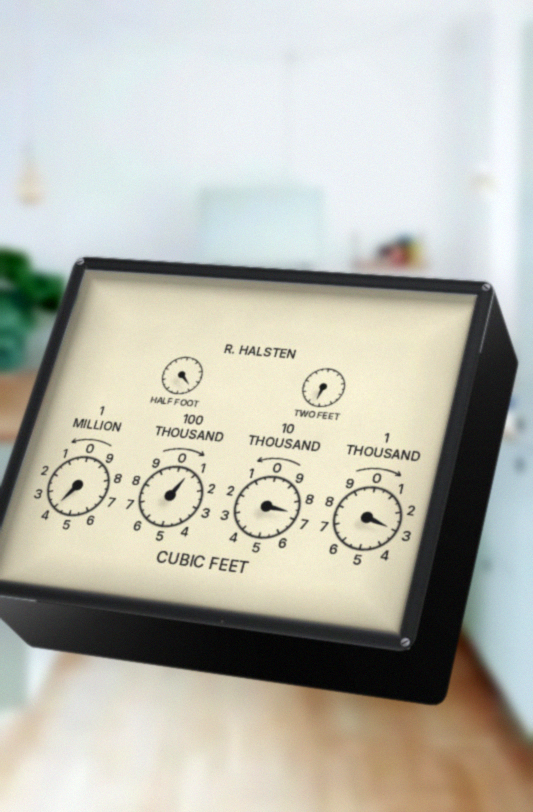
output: **407300** ft³
